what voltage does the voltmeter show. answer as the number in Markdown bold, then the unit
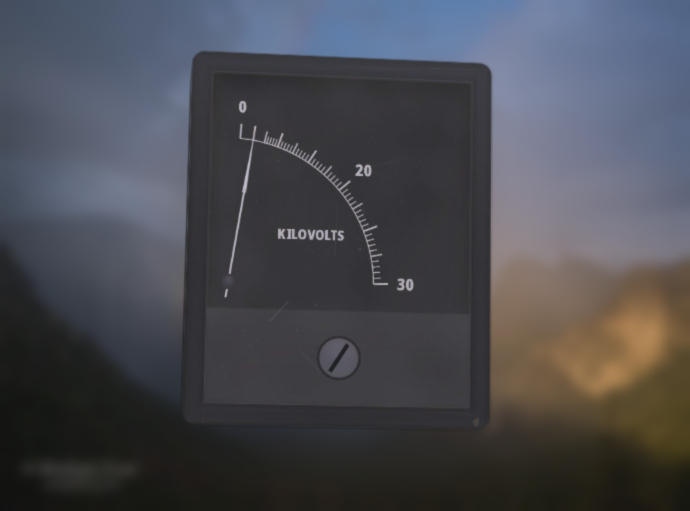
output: **5** kV
